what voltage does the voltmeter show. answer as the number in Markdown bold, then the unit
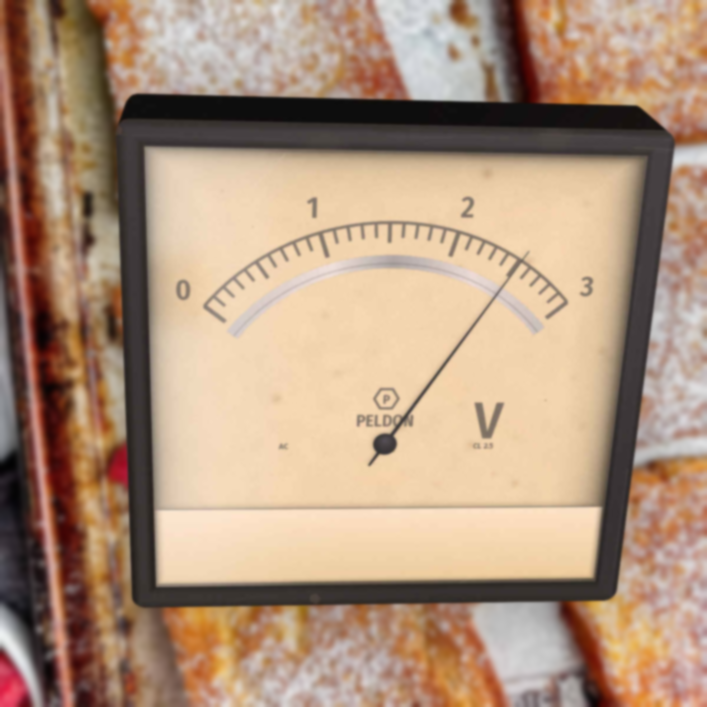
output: **2.5** V
